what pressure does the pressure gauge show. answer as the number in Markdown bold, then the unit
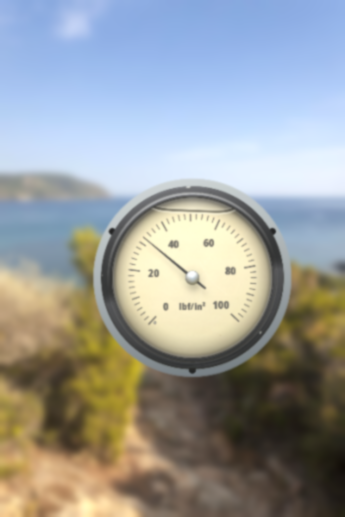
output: **32** psi
